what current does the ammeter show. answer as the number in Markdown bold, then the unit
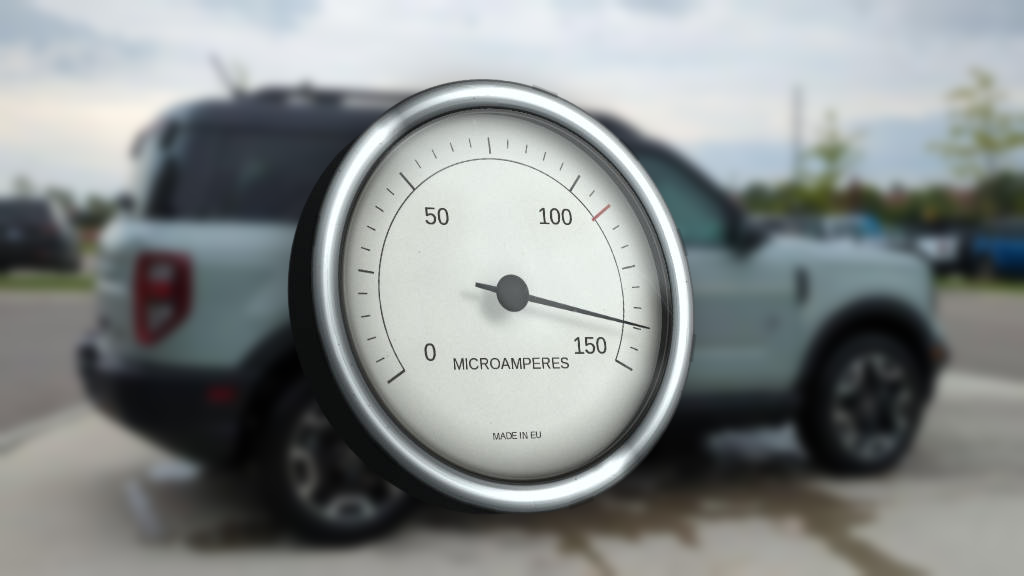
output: **140** µA
